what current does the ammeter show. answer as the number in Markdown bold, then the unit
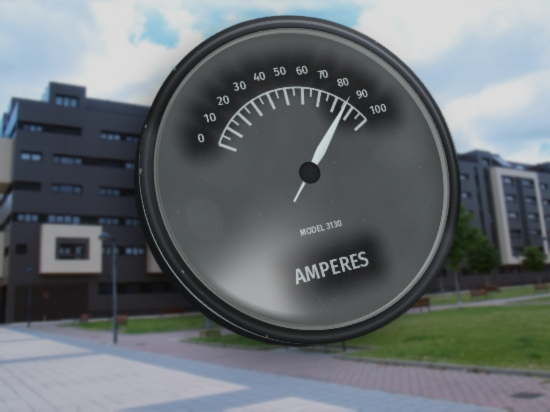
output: **85** A
